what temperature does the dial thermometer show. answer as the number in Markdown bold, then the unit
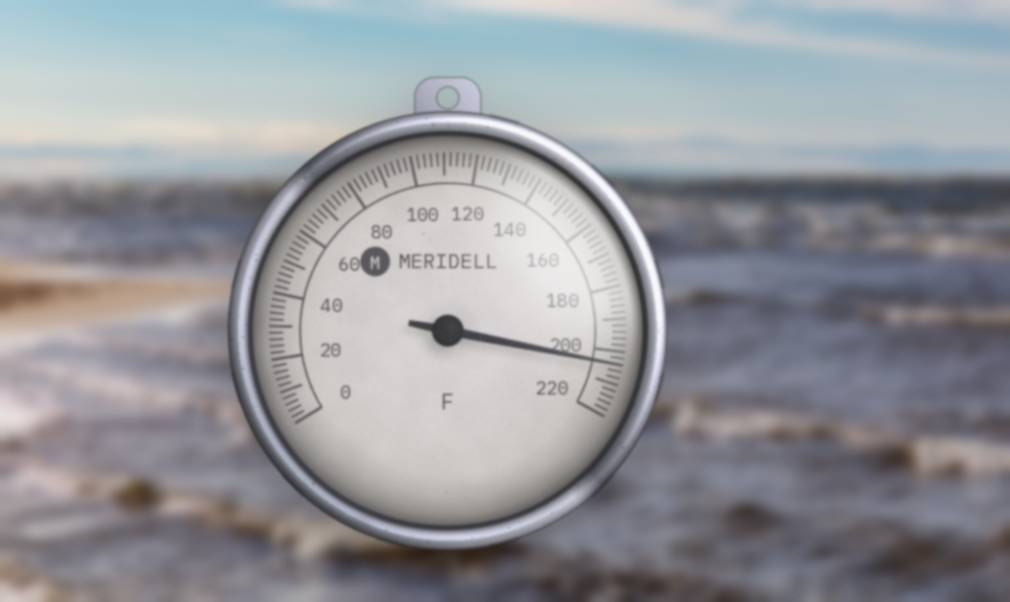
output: **204** °F
